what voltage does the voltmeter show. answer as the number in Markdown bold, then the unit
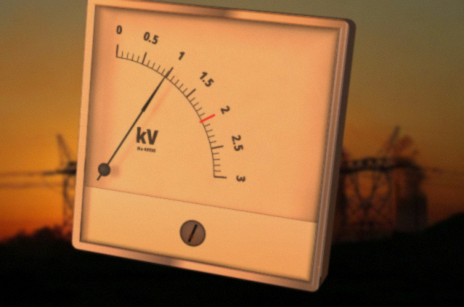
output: **1** kV
